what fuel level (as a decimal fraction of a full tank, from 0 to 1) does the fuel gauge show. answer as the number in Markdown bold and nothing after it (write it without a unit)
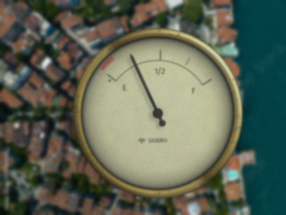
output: **0.25**
